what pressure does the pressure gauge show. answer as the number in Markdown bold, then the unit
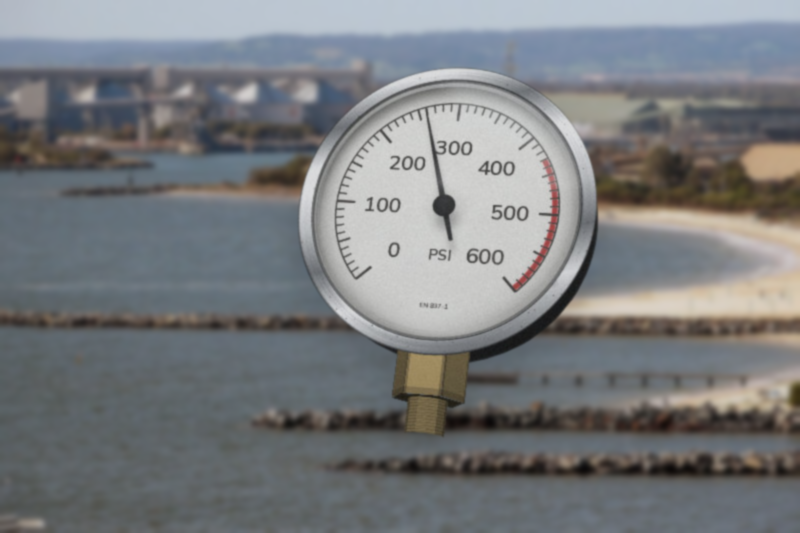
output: **260** psi
